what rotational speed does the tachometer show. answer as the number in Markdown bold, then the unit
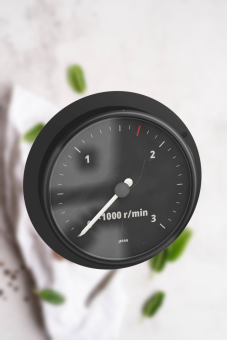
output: **0** rpm
